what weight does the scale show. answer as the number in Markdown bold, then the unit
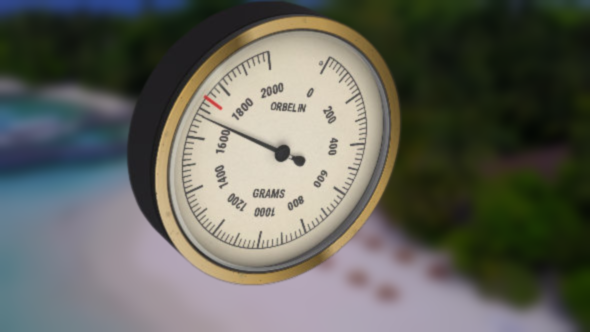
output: **1680** g
